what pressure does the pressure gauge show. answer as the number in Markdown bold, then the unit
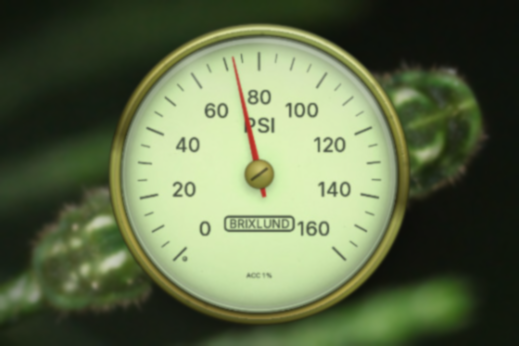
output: **72.5** psi
